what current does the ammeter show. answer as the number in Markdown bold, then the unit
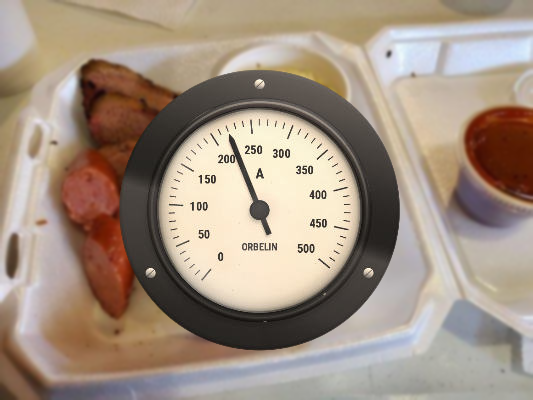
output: **220** A
